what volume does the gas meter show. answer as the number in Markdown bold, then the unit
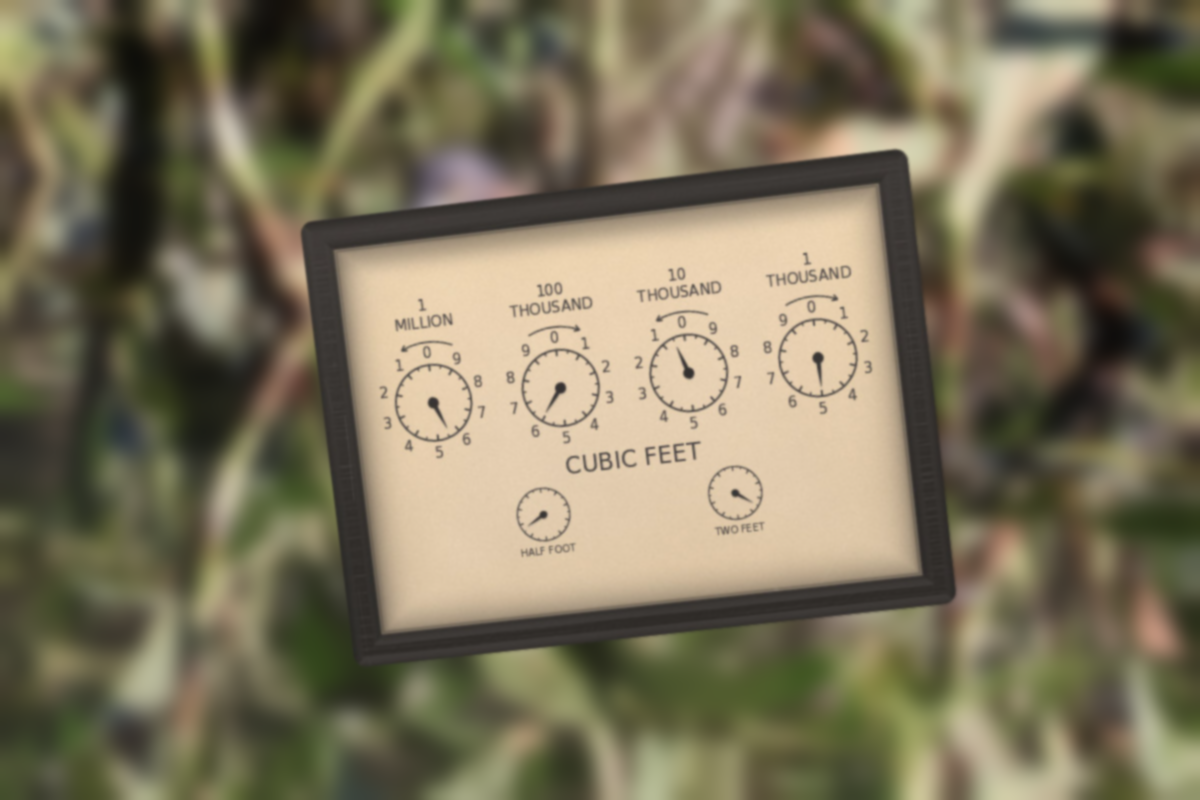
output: **560500** ft³
